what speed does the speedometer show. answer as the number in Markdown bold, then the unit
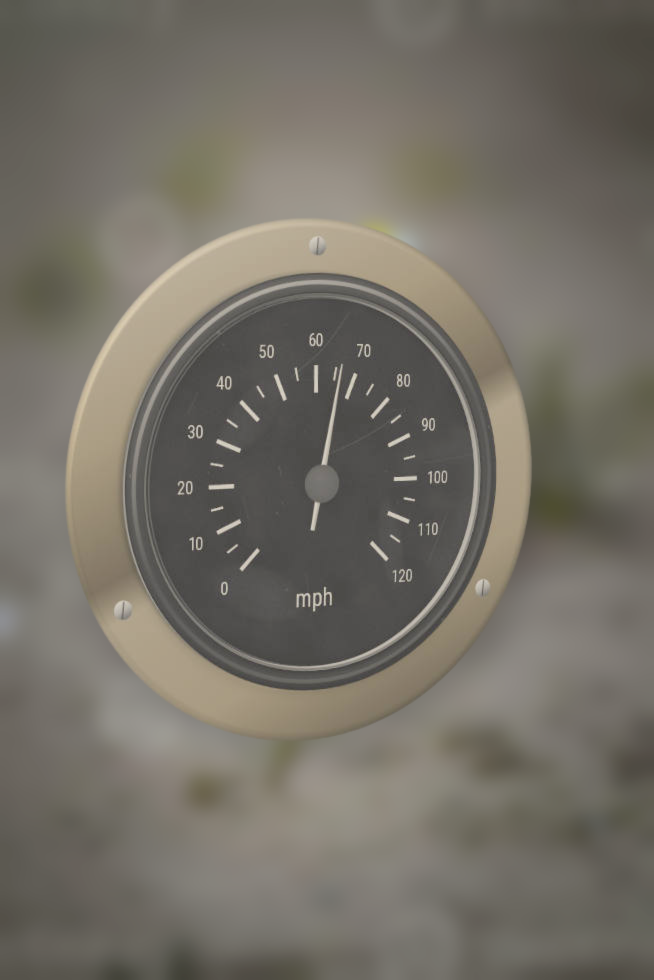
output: **65** mph
